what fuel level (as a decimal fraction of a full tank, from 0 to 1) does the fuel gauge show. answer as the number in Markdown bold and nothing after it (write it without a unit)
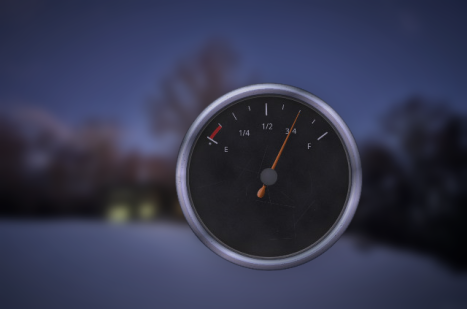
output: **0.75**
